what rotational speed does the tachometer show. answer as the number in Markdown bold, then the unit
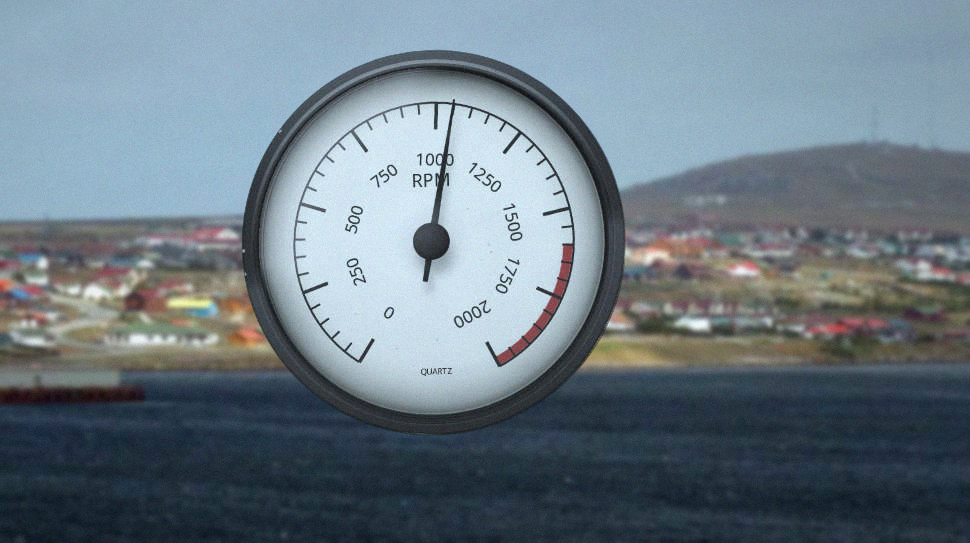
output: **1050** rpm
